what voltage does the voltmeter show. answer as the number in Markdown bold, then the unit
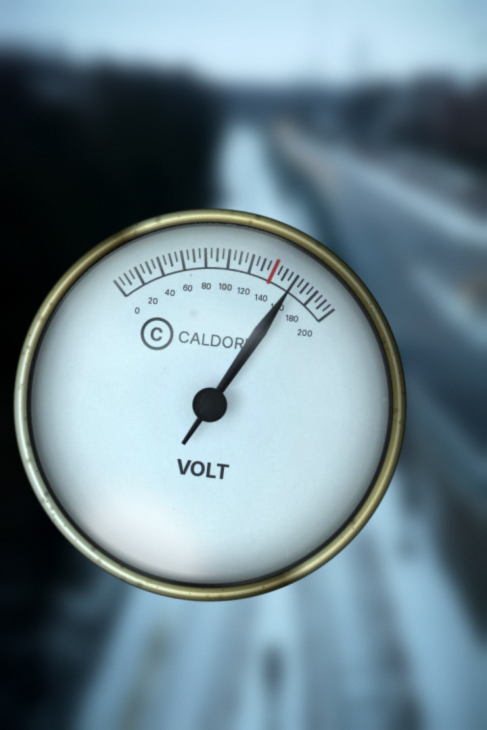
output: **160** V
